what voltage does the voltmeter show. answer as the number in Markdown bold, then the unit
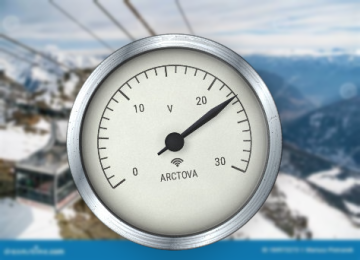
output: **22.5** V
